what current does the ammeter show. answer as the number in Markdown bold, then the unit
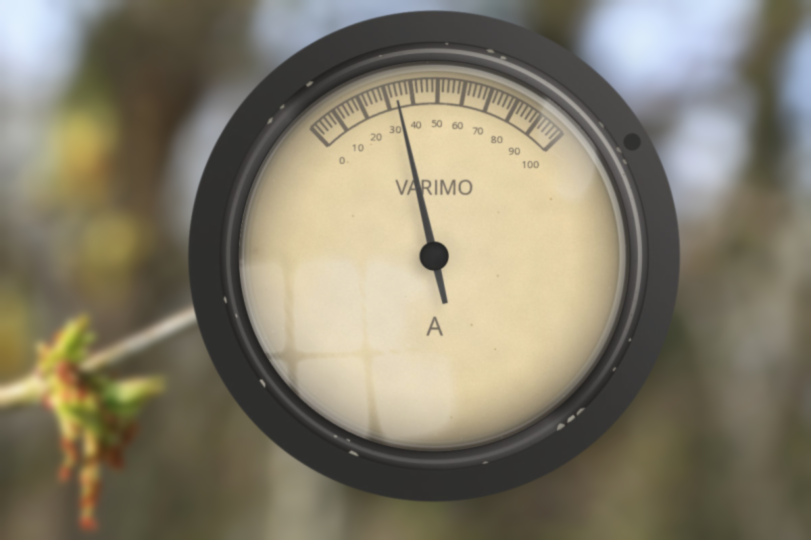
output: **34** A
